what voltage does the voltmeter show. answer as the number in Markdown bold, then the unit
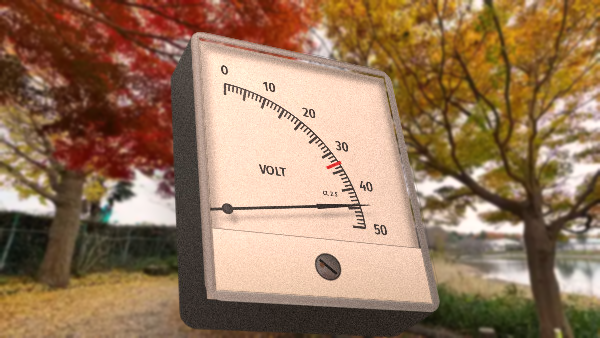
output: **45** V
